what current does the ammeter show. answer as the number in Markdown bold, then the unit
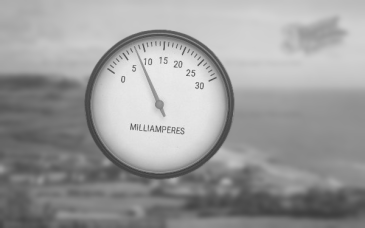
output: **8** mA
